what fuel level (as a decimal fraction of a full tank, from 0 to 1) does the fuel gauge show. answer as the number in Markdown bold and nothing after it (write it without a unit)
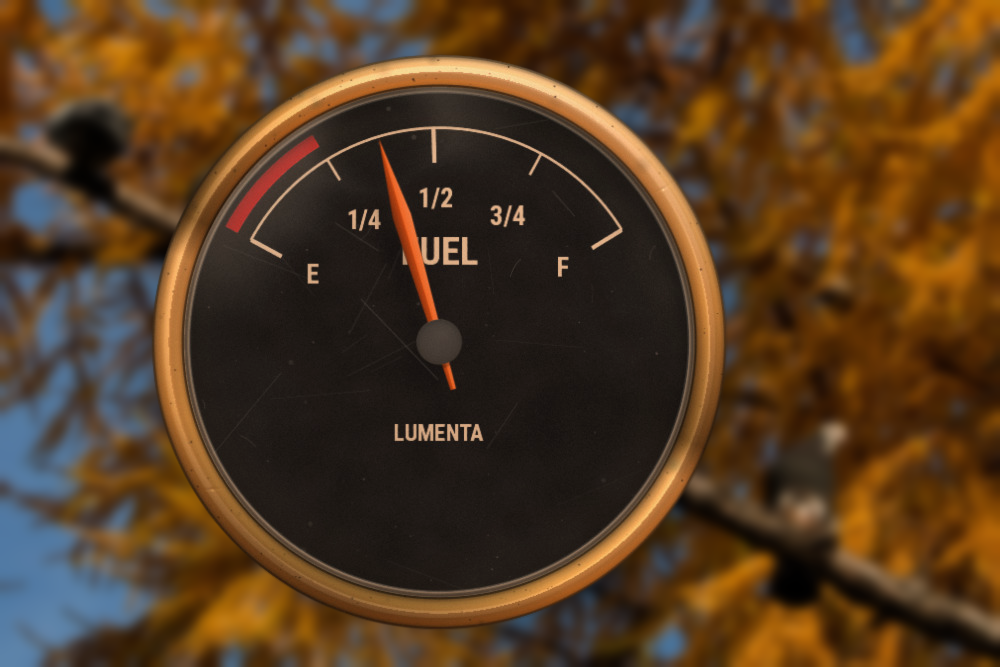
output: **0.375**
